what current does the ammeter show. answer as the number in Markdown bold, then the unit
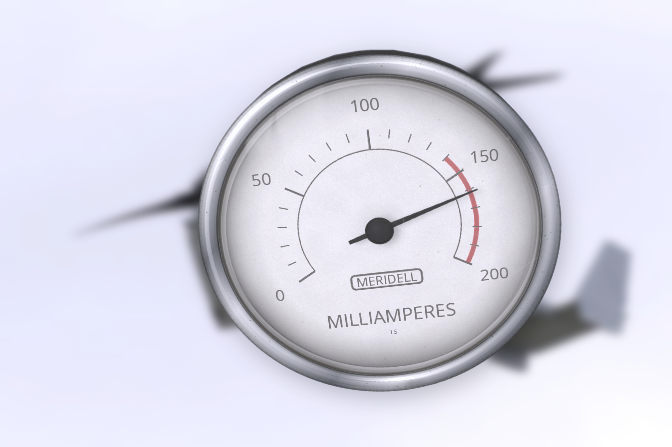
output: **160** mA
